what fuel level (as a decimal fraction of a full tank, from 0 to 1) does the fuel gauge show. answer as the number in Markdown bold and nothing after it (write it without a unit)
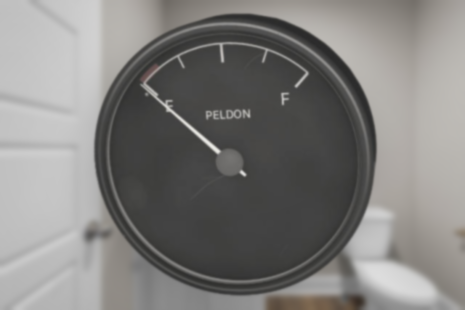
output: **0**
